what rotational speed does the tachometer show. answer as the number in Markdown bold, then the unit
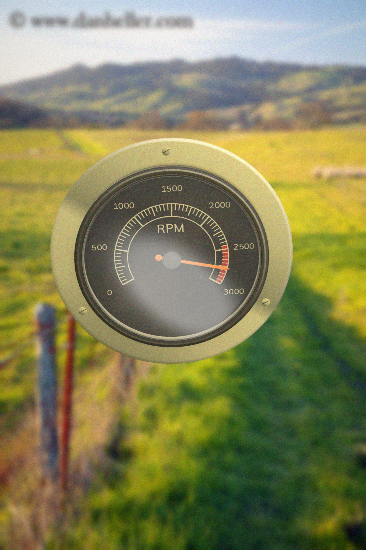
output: **2750** rpm
